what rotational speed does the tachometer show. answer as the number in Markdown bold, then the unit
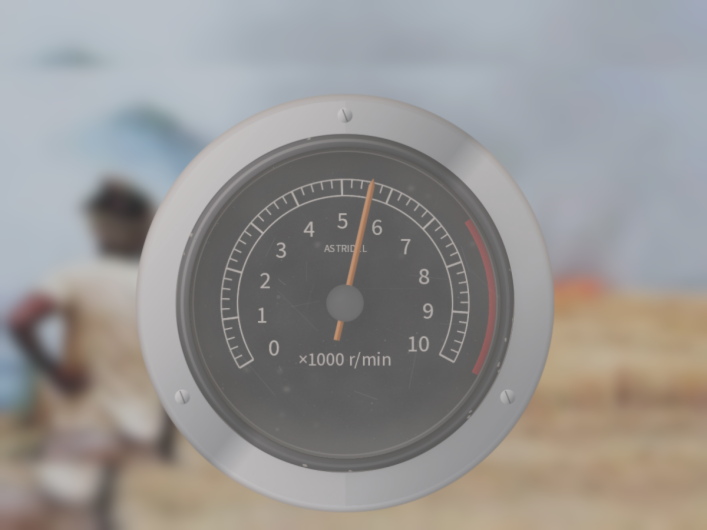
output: **5600** rpm
